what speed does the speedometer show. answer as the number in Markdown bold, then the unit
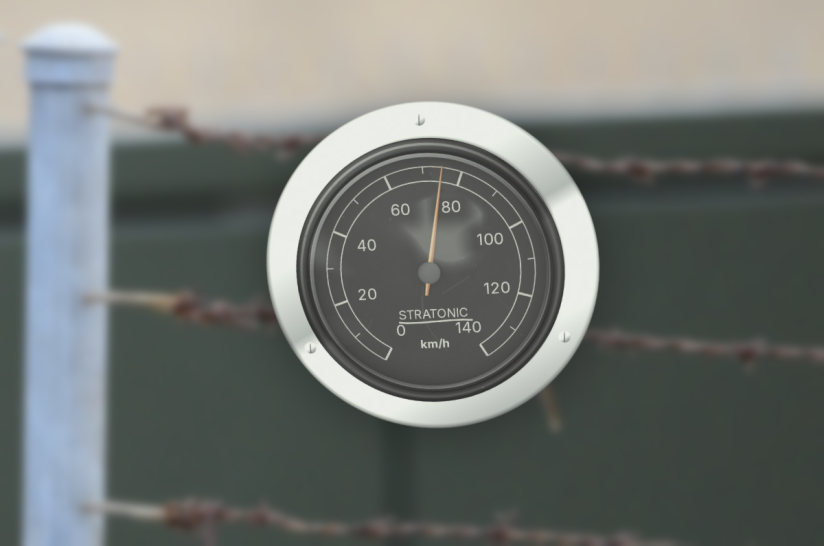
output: **75** km/h
